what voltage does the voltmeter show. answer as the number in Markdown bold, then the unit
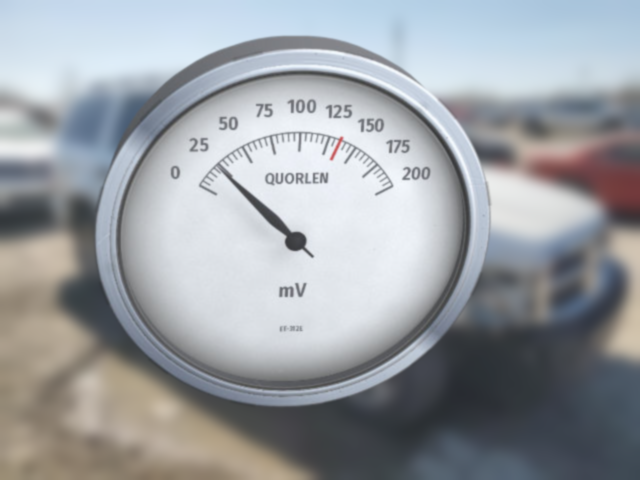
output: **25** mV
